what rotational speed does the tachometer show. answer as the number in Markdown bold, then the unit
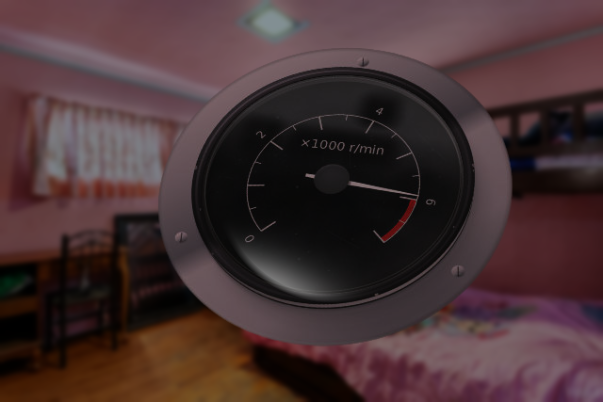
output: **6000** rpm
